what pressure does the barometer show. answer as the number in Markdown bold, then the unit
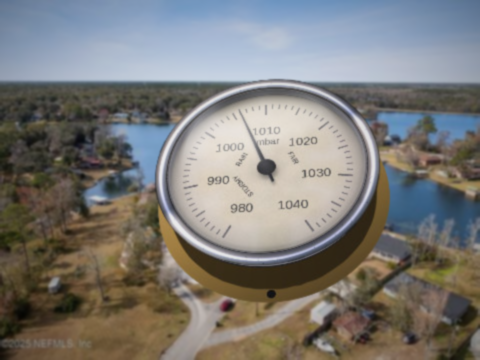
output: **1006** mbar
